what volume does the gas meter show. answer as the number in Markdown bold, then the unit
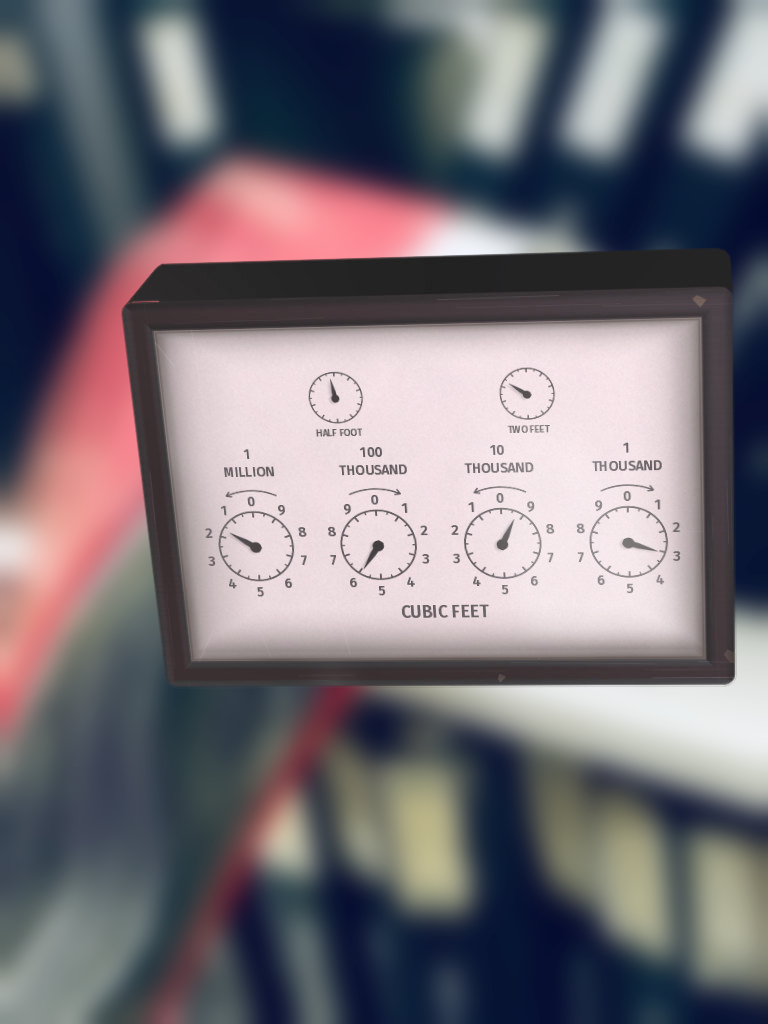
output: **159300** ft³
